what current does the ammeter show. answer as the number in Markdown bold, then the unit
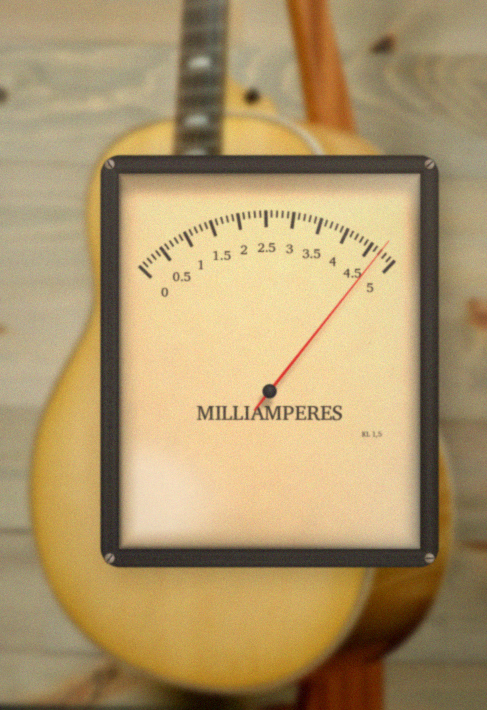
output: **4.7** mA
